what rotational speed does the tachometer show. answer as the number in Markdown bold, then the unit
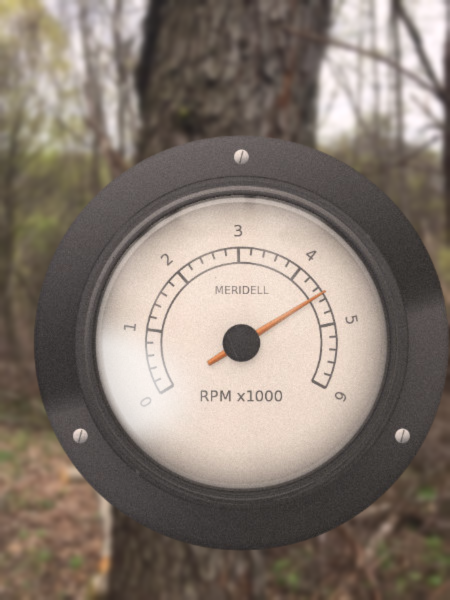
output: **4500** rpm
